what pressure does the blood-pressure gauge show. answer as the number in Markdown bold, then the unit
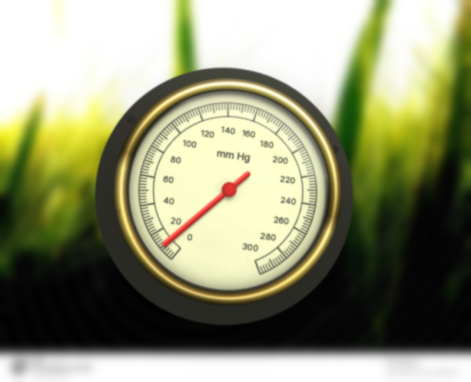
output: **10** mmHg
